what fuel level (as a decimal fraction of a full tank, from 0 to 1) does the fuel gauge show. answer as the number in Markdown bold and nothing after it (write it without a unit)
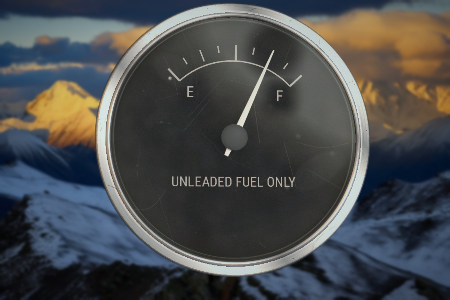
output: **0.75**
